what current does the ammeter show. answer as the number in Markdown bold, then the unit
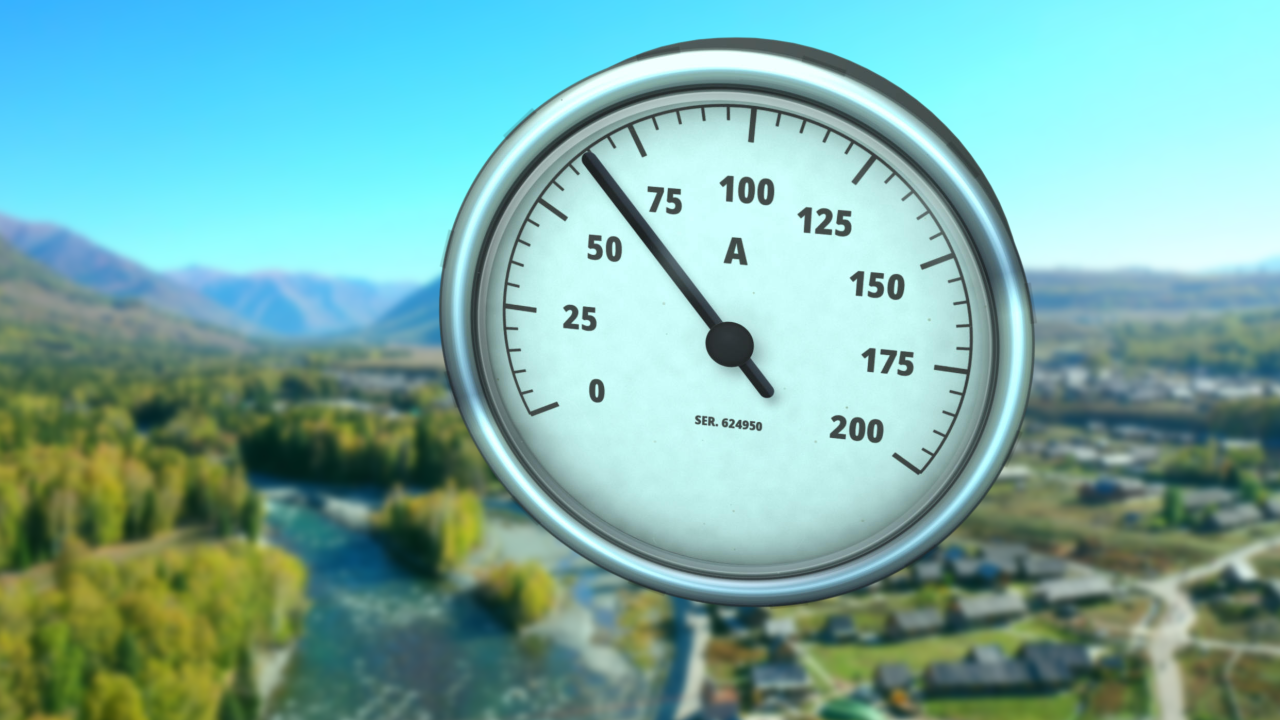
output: **65** A
